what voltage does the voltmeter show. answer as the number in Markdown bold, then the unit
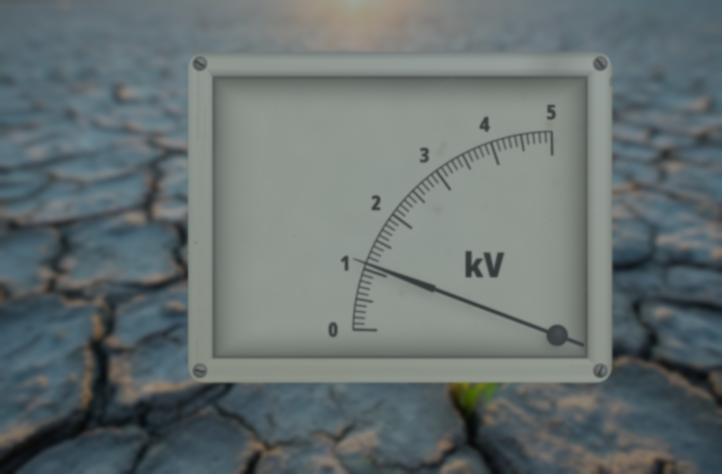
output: **1.1** kV
